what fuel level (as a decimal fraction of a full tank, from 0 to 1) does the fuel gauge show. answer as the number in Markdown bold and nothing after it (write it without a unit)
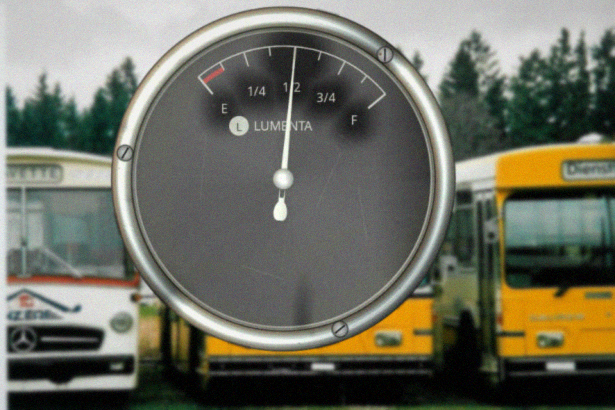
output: **0.5**
